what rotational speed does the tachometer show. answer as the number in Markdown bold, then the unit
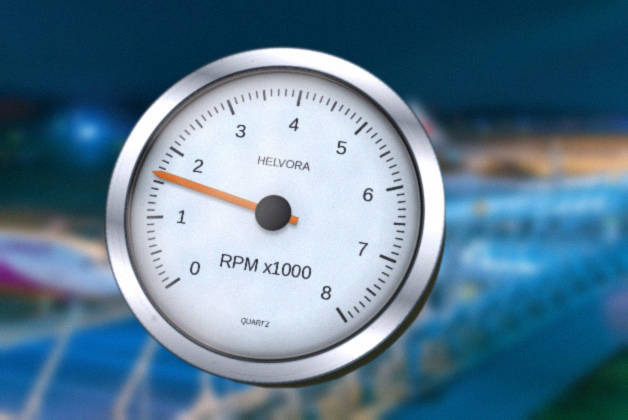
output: **1600** rpm
